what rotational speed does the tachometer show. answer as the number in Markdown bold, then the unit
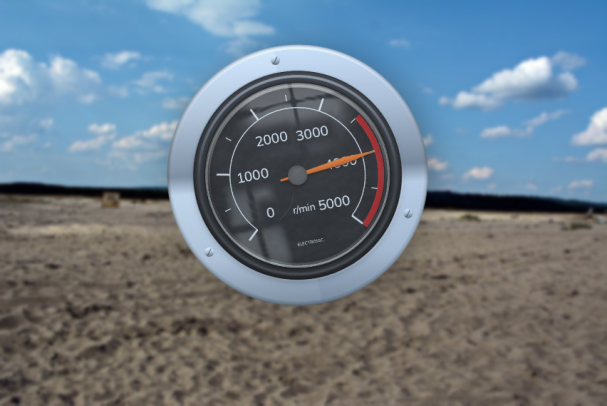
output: **4000** rpm
